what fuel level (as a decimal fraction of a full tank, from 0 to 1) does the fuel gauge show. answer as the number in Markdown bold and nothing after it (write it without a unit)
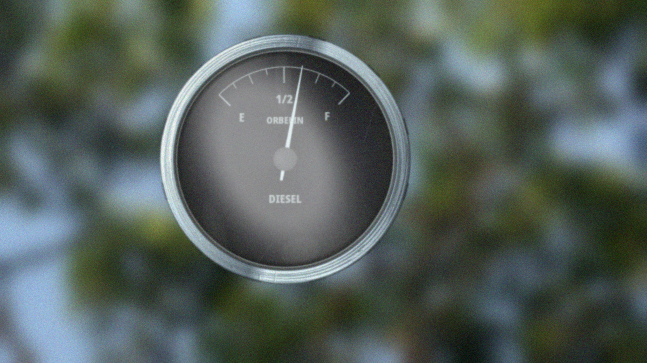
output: **0.625**
